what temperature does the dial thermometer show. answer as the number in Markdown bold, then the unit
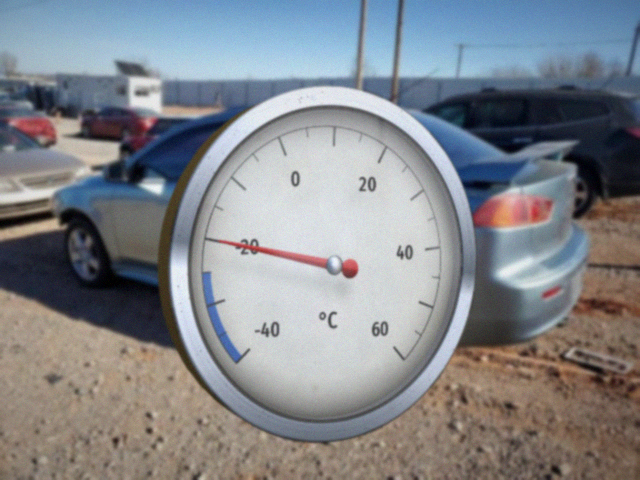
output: **-20** °C
